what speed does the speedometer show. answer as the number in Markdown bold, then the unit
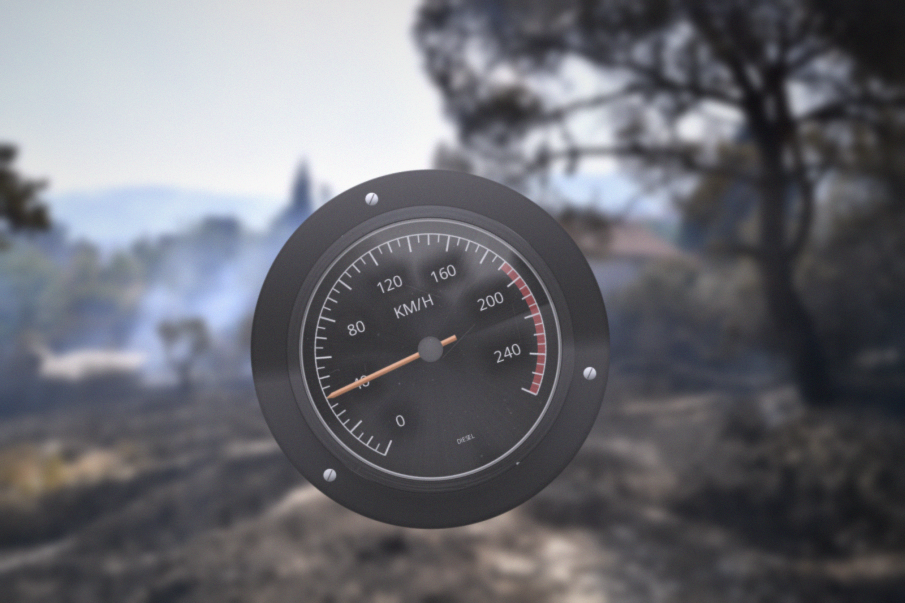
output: **40** km/h
